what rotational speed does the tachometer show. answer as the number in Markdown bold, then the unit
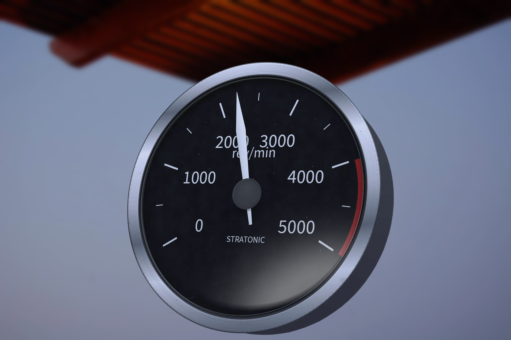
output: **2250** rpm
